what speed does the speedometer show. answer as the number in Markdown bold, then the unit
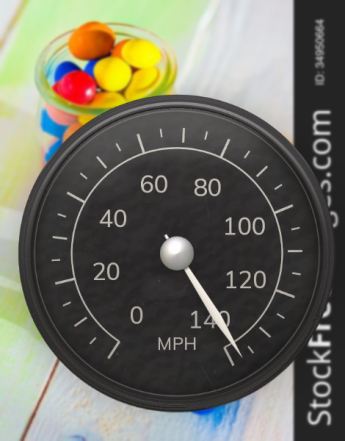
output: **137.5** mph
